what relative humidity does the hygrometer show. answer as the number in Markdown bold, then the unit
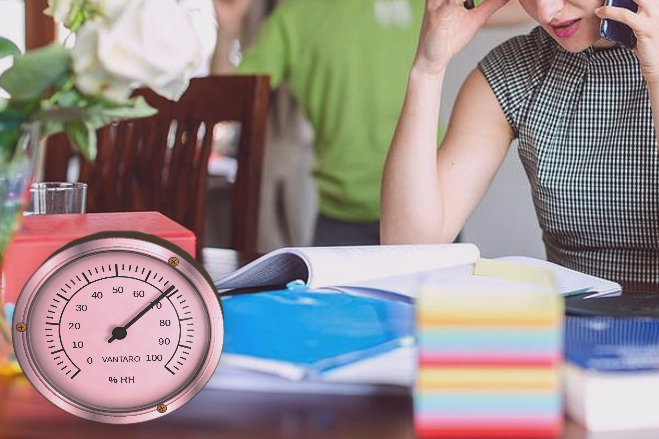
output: **68** %
